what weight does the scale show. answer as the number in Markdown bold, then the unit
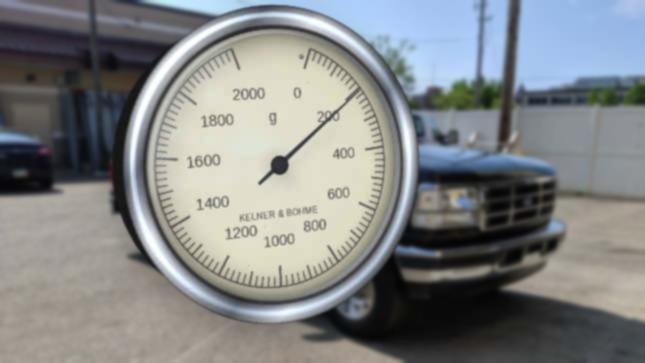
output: **200** g
